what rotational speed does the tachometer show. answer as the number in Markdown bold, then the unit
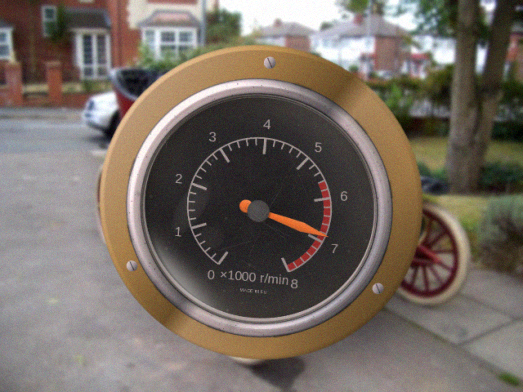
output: **6800** rpm
